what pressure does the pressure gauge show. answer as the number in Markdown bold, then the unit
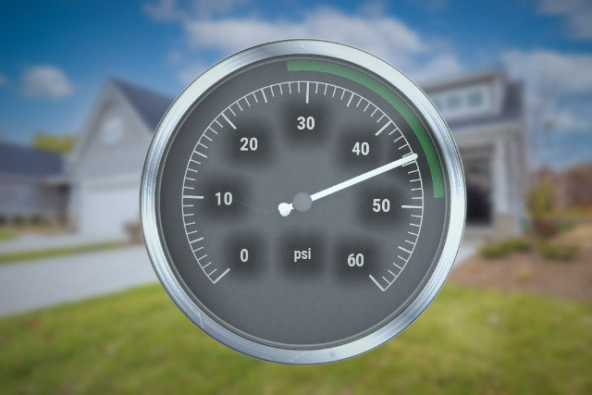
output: **44.5** psi
